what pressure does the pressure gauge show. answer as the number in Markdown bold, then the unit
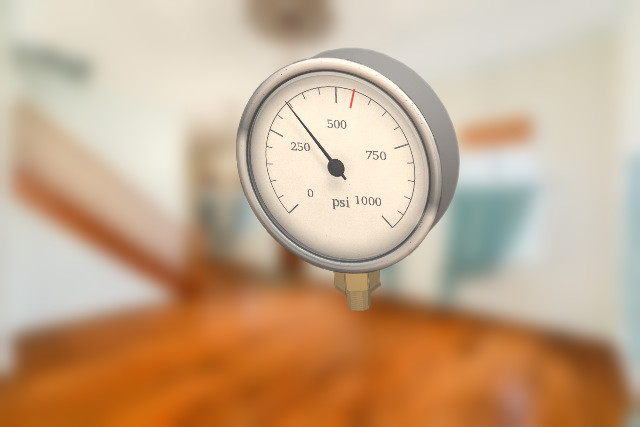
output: **350** psi
